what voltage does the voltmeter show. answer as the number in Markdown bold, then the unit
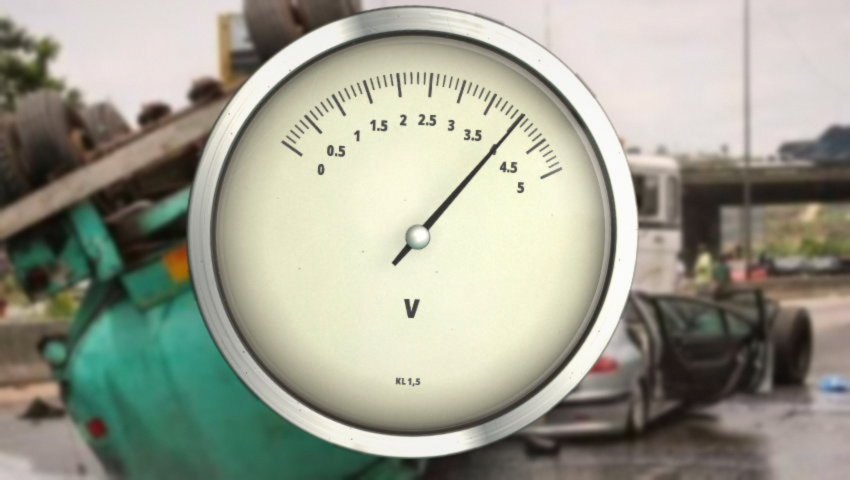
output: **4** V
